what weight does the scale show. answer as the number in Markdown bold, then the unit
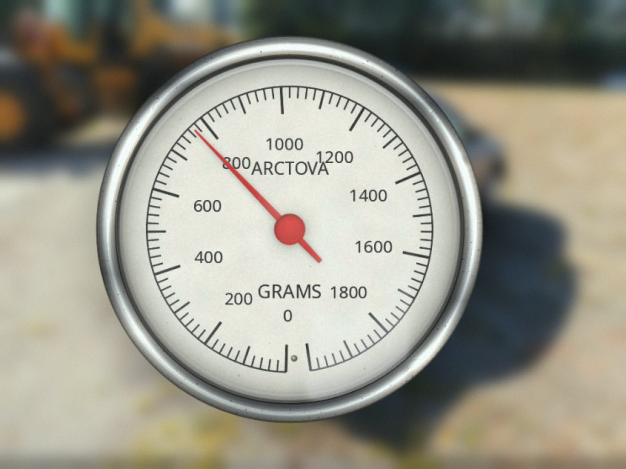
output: **770** g
